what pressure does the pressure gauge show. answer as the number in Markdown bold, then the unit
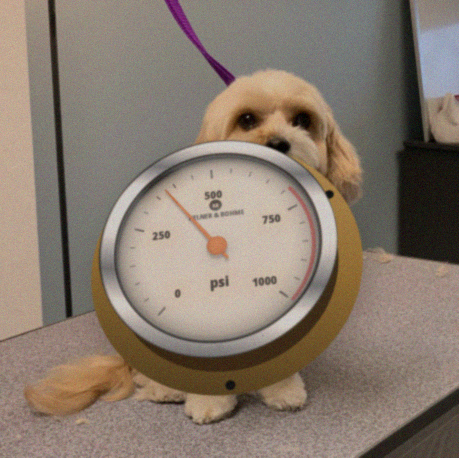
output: **375** psi
